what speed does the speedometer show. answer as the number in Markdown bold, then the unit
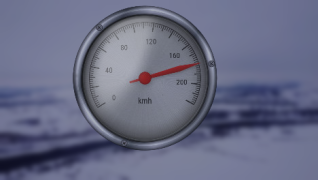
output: **180** km/h
